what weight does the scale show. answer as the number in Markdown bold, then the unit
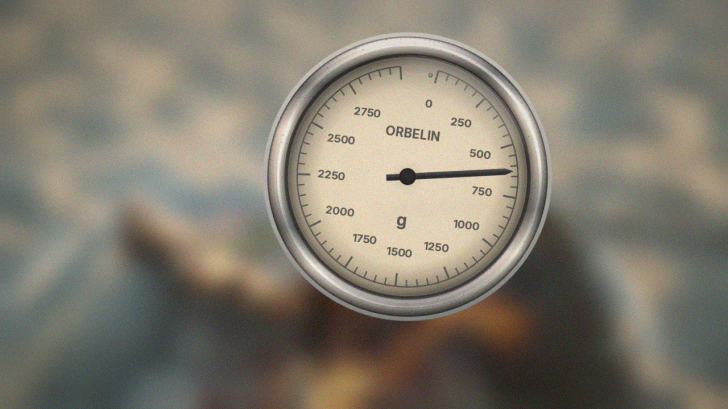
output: **625** g
